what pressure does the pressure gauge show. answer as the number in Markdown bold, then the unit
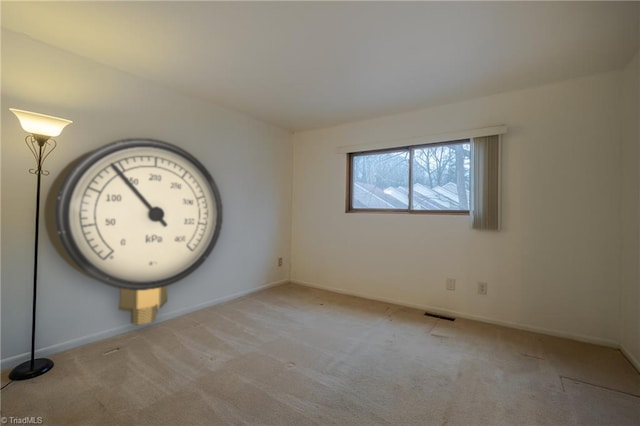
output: **140** kPa
